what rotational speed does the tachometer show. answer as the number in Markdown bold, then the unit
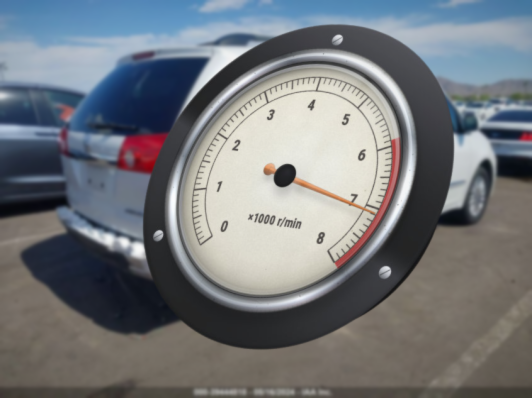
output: **7100** rpm
